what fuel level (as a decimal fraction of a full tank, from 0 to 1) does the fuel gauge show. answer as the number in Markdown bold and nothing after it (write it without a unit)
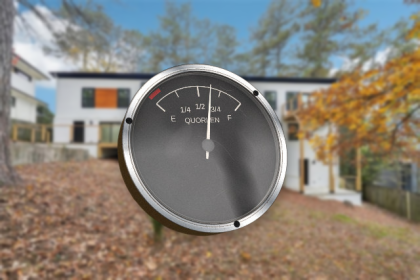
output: **0.625**
